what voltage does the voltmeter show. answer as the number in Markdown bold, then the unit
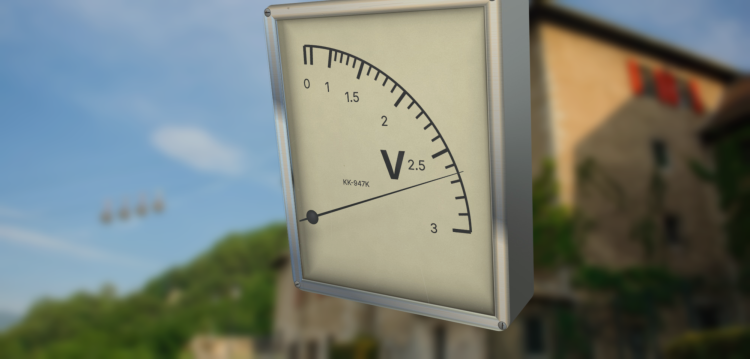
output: **2.65** V
